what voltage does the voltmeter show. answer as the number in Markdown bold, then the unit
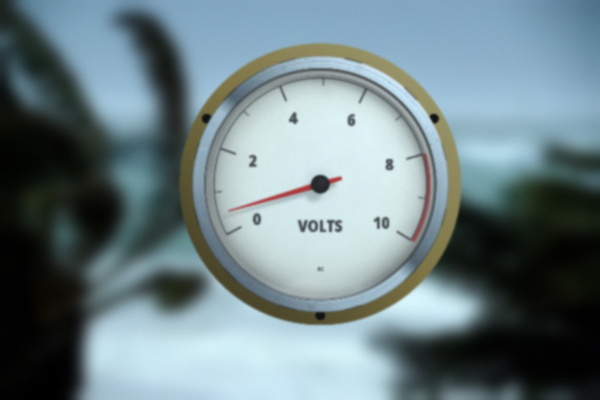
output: **0.5** V
